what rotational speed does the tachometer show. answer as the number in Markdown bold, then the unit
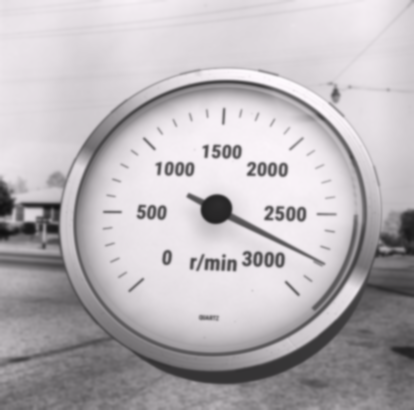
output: **2800** rpm
